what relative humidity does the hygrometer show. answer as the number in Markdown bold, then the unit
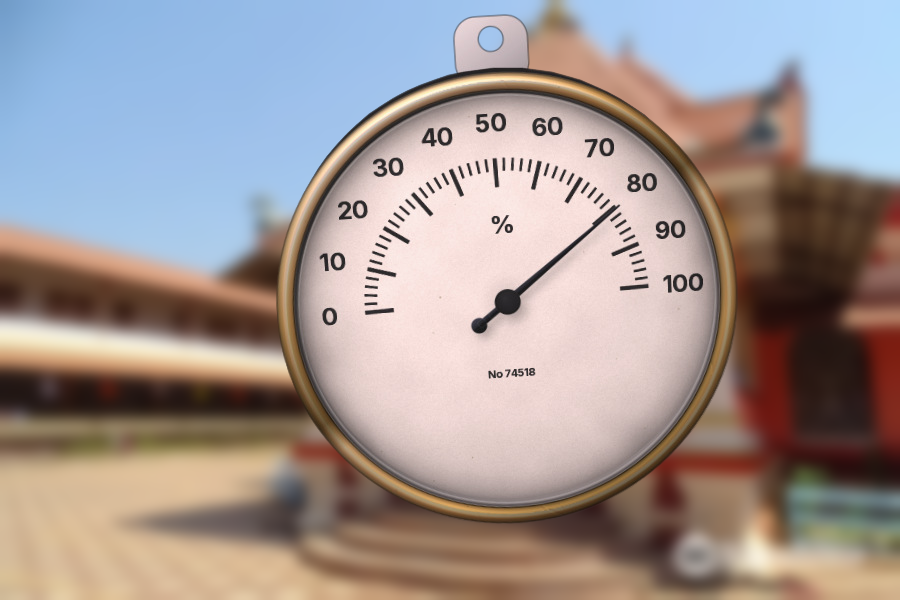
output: **80** %
